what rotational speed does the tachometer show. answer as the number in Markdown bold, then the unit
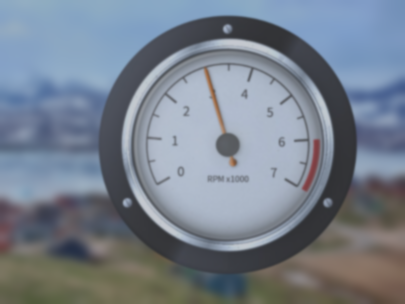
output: **3000** rpm
